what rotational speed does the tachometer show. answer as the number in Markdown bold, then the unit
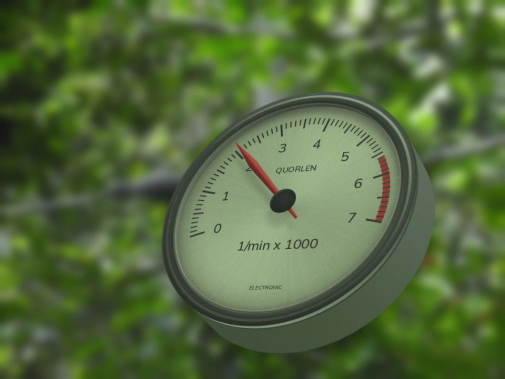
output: **2100** rpm
